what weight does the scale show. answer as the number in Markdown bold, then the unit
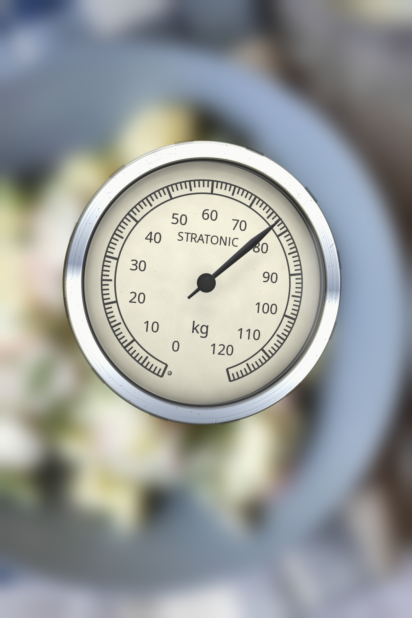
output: **77** kg
